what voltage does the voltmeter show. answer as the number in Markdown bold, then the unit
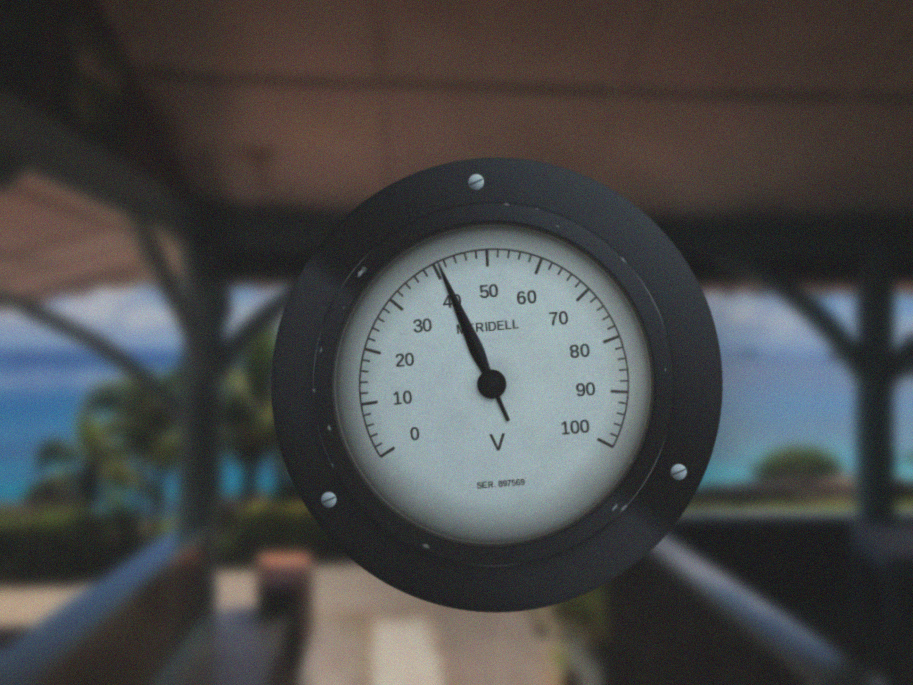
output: **41** V
